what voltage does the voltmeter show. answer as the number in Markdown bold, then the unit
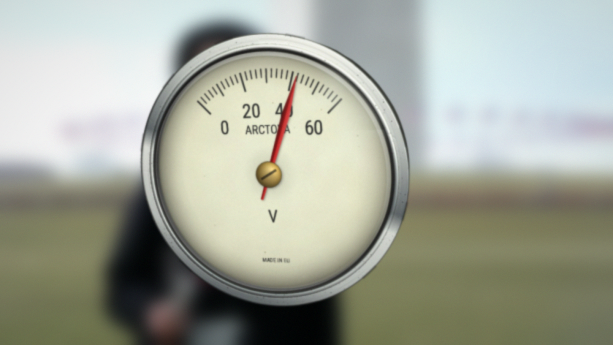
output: **42** V
